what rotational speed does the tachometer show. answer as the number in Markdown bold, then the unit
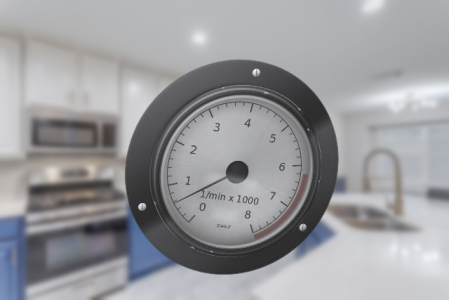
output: **600** rpm
